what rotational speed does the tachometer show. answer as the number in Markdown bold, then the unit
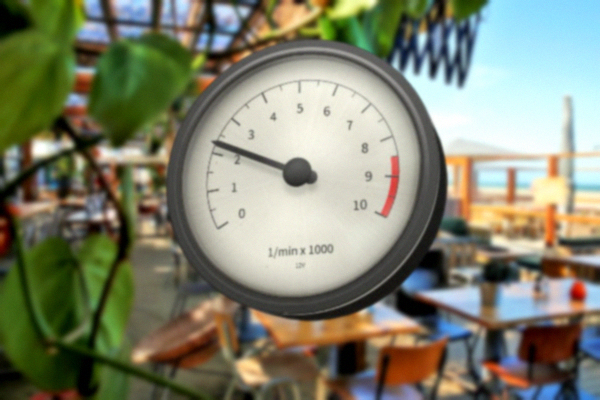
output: **2250** rpm
